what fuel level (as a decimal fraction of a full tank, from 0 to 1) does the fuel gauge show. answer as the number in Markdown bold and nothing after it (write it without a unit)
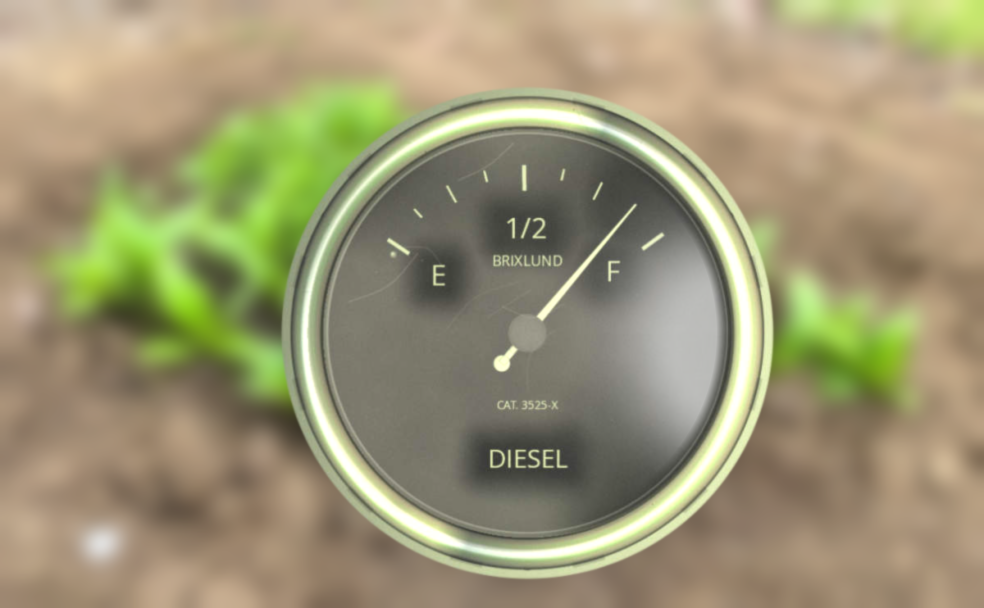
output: **0.875**
